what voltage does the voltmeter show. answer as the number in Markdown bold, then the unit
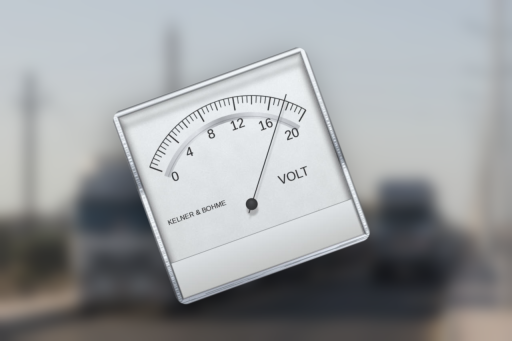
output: **17.5** V
